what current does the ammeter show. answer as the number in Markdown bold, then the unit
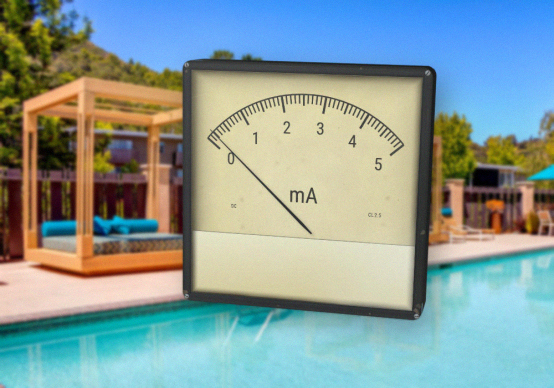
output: **0.2** mA
